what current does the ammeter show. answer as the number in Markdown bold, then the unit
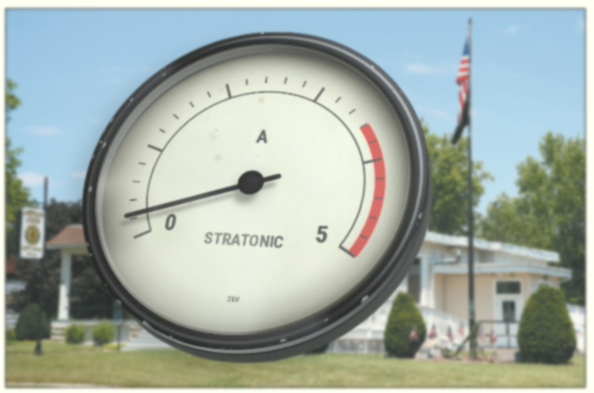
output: **0.2** A
